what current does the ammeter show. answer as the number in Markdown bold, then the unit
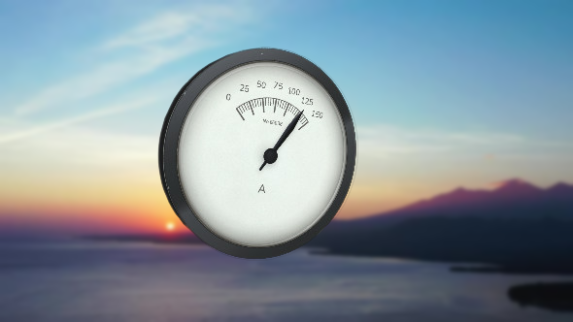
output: **125** A
